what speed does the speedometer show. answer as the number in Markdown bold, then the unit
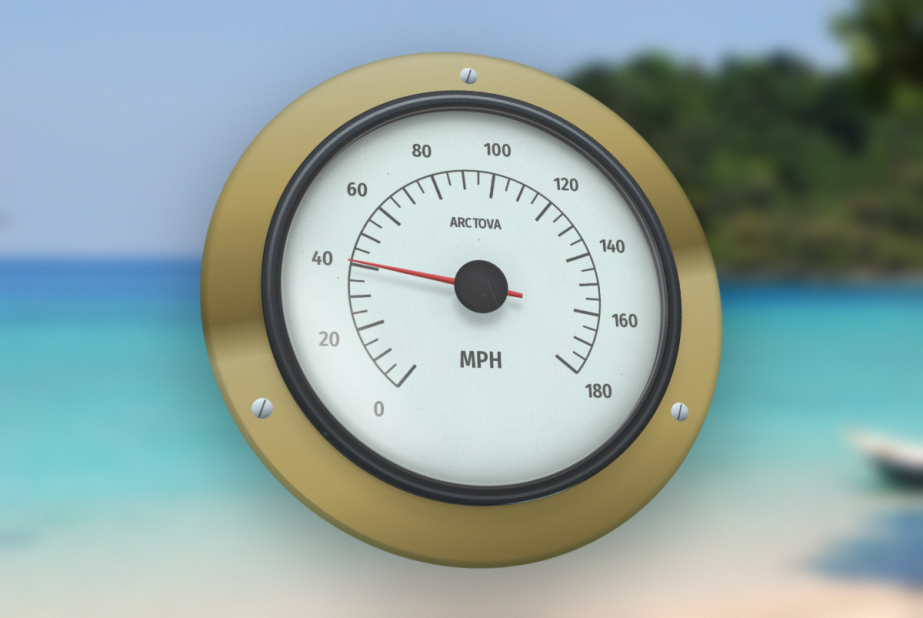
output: **40** mph
